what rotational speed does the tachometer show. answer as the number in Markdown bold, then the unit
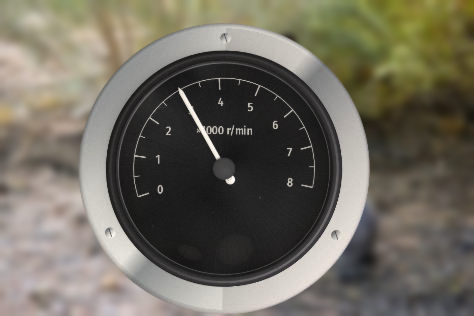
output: **3000** rpm
